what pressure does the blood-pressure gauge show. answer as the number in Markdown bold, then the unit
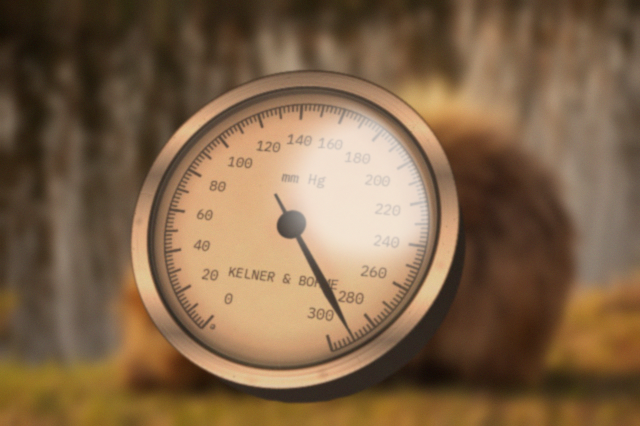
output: **290** mmHg
